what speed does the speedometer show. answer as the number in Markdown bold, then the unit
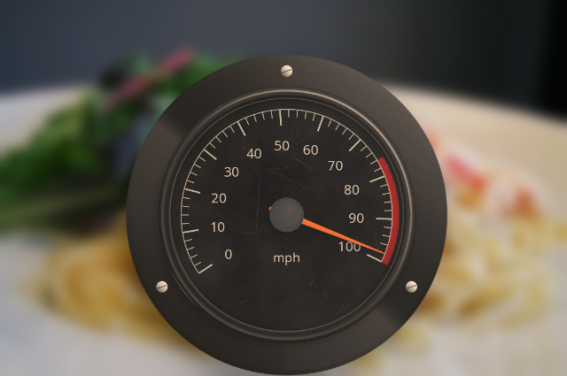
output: **98** mph
